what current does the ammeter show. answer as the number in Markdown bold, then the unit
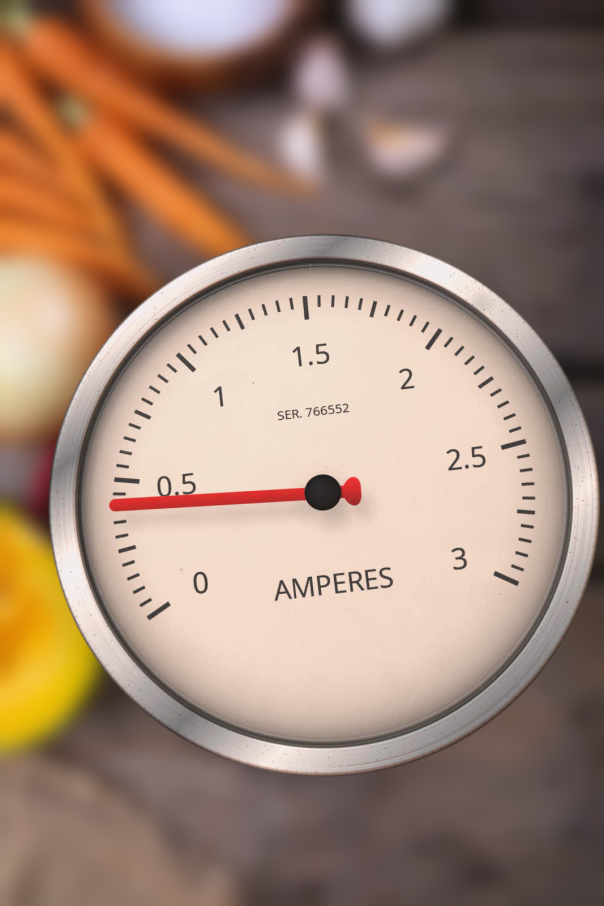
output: **0.4** A
